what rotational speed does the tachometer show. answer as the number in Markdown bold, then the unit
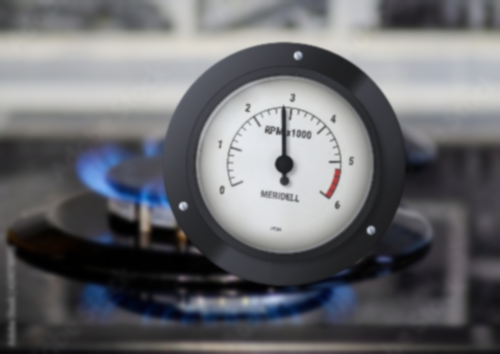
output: **2800** rpm
